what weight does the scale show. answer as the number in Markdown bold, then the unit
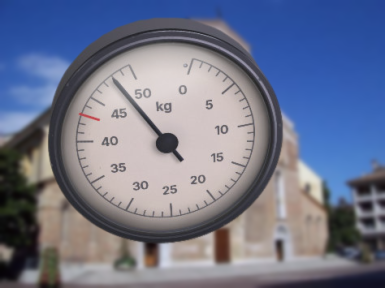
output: **48** kg
